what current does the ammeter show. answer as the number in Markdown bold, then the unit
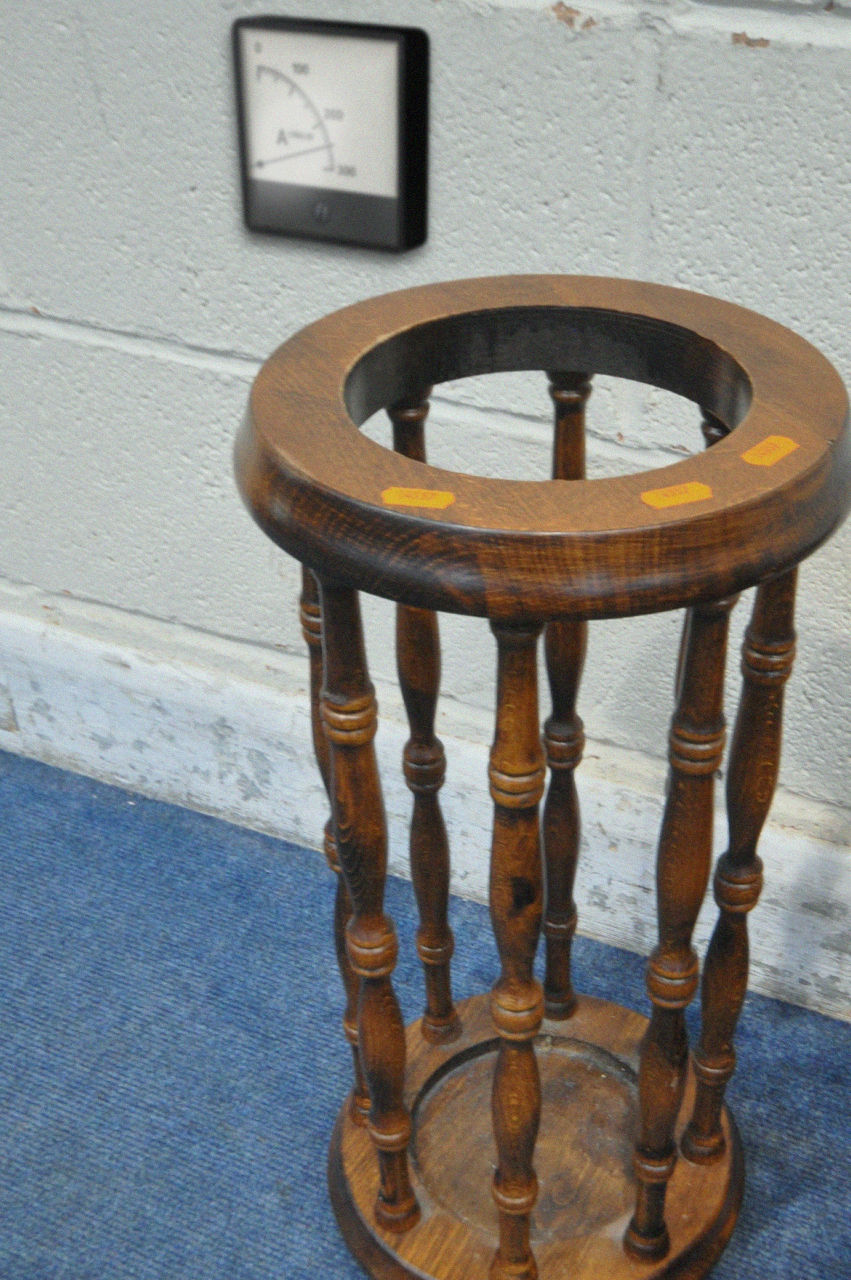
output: **250** A
